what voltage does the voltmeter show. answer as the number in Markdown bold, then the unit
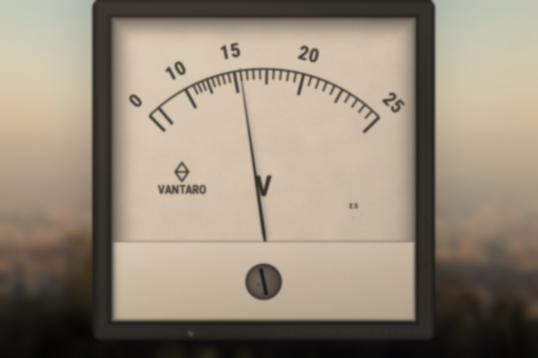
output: **15.5** V
